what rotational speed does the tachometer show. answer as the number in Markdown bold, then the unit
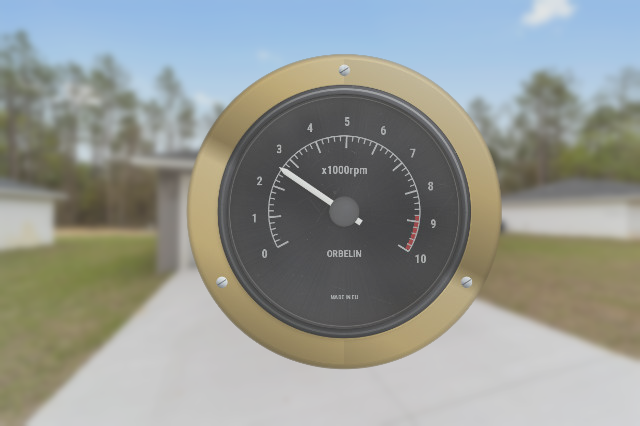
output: **2600** rpm
